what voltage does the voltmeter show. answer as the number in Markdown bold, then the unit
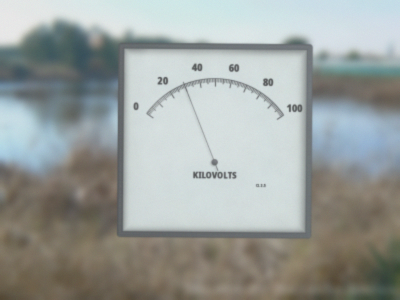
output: **30** kV
